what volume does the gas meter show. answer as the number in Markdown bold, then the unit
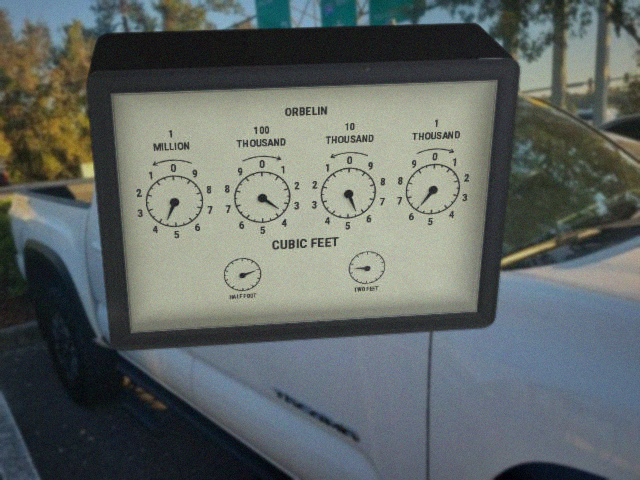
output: **435600** ft³
